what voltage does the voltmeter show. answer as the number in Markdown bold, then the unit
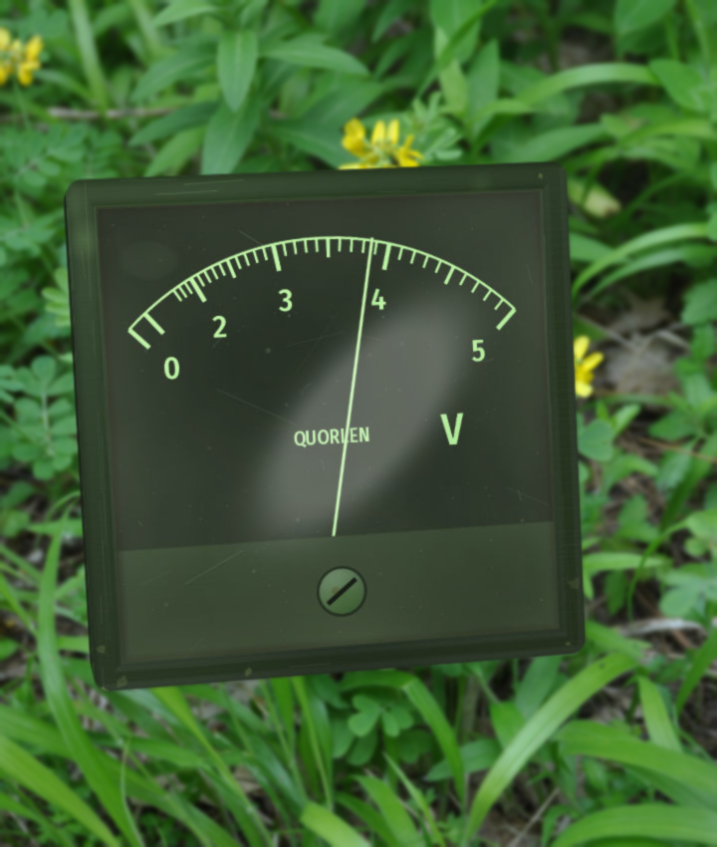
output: **3.85** V
